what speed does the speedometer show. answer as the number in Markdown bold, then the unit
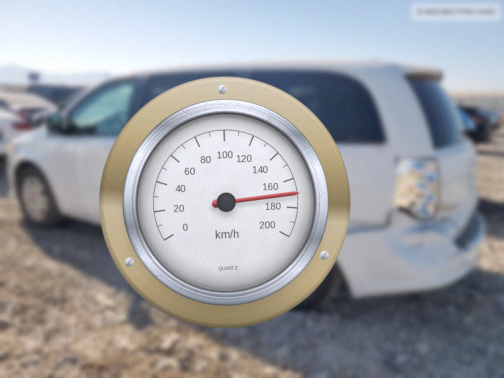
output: **170** km/h
